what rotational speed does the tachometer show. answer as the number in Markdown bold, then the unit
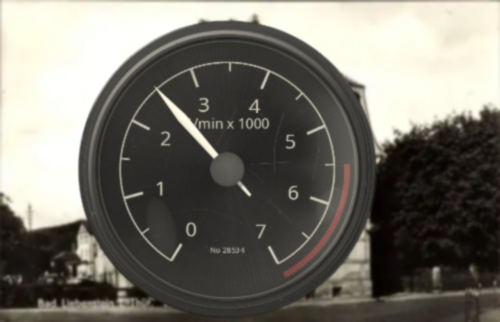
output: **2500** rpm
